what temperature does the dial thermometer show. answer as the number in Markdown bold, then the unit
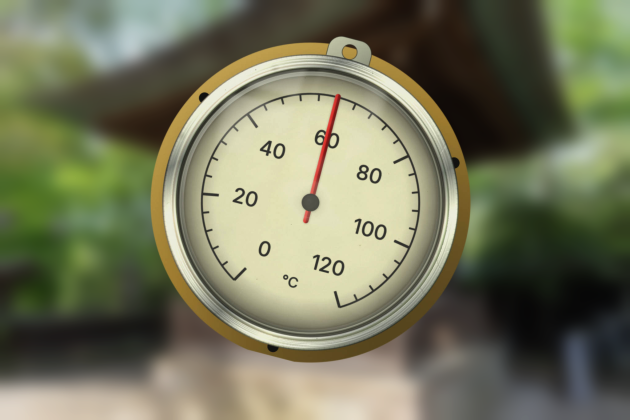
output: **60** °C
